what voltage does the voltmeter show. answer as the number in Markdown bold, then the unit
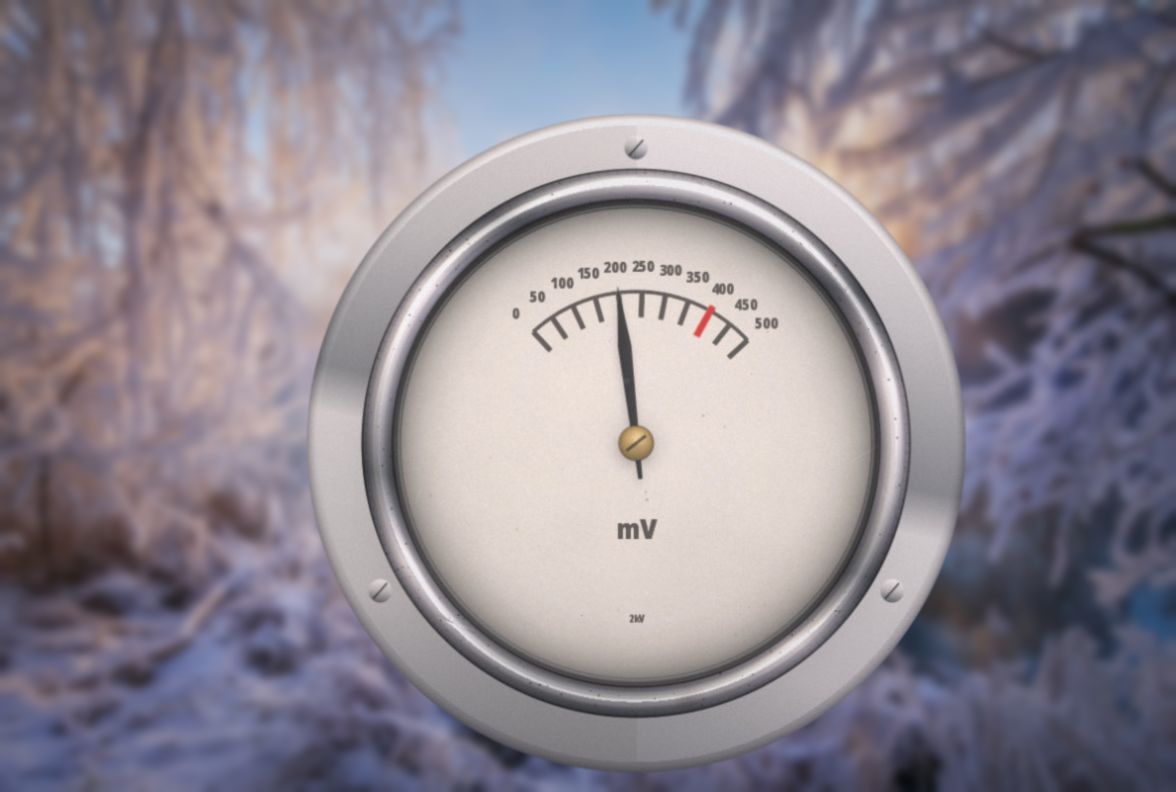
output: **200** mV
